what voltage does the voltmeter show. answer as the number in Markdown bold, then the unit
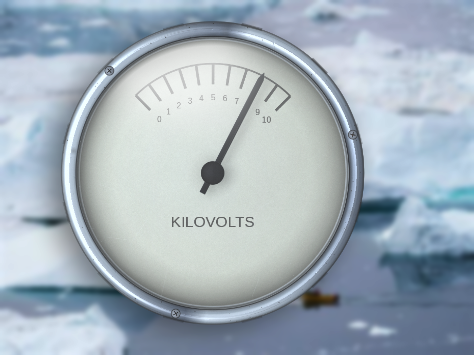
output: **8** kV
